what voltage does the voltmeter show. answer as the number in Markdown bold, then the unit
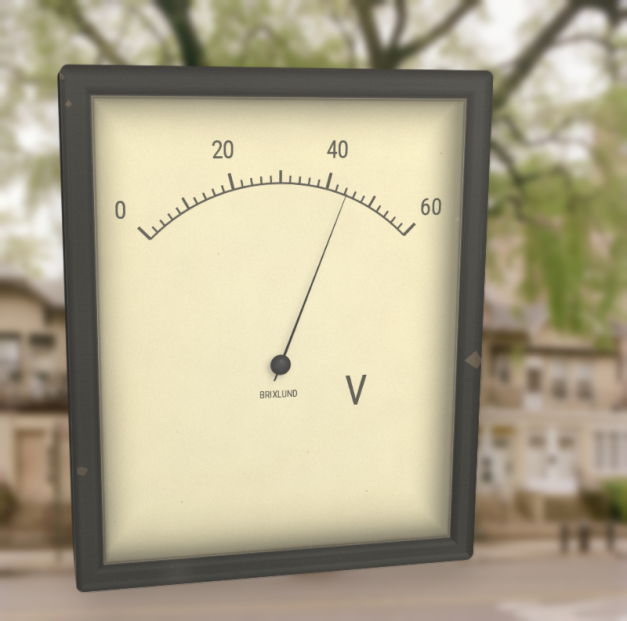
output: **44** V
